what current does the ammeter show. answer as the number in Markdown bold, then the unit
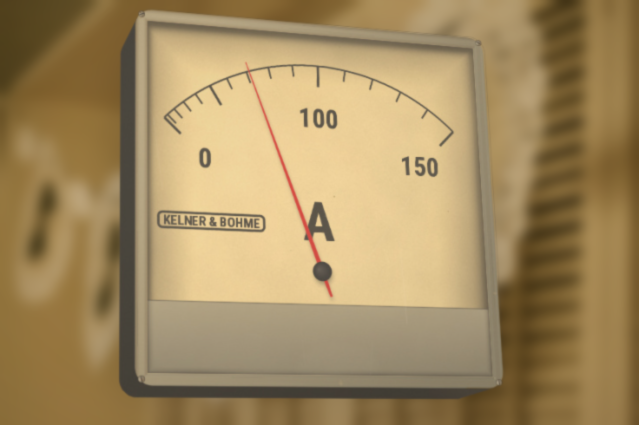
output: **70** A
